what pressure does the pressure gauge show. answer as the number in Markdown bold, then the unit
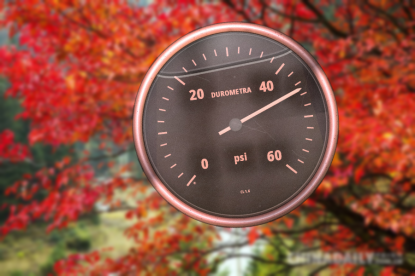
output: **45** psi
